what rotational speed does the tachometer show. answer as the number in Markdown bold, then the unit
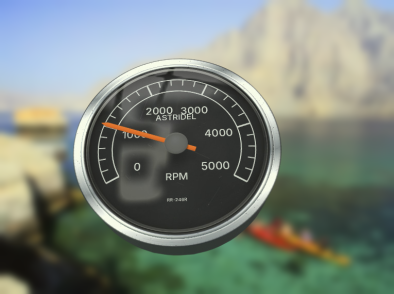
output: **1000** rpm
